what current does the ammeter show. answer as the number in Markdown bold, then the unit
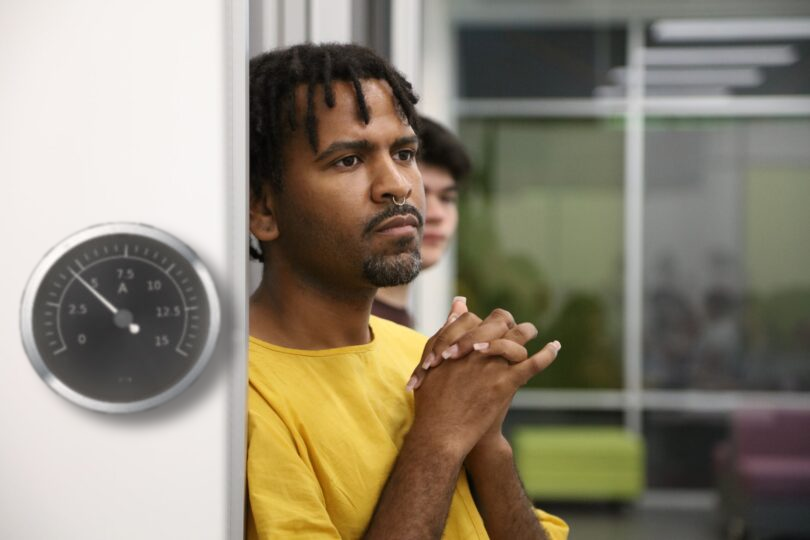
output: **4.5** A
